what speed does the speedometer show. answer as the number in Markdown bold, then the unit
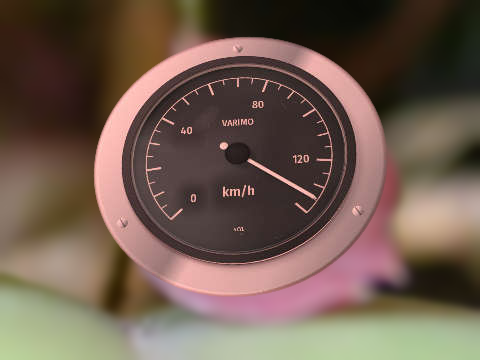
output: **135** km/h
